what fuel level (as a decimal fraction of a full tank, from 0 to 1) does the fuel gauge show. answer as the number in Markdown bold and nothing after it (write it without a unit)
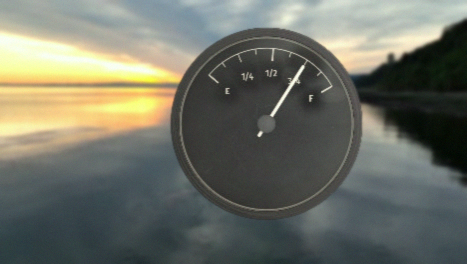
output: **0.75**
